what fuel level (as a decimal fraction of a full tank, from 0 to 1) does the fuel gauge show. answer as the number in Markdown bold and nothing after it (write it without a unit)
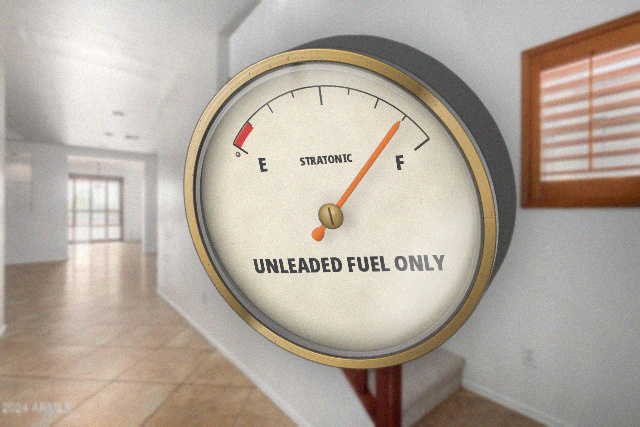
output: **0.875**
